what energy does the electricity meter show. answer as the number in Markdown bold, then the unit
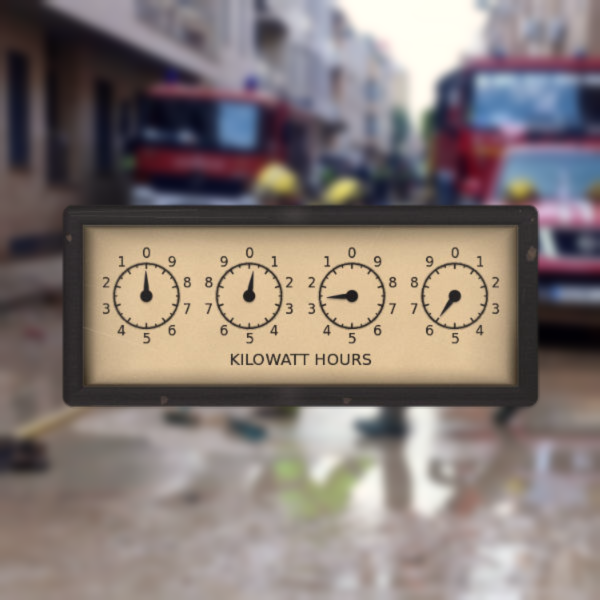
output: **26** kWh
